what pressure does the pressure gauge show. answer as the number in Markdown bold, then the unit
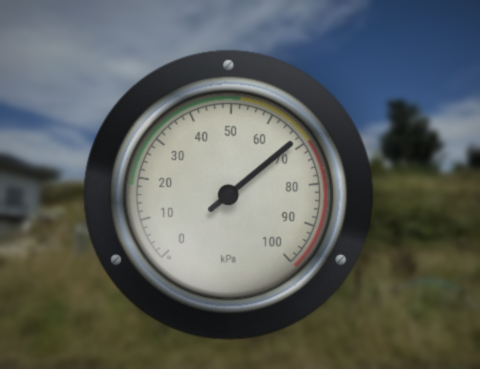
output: **68** kPa
